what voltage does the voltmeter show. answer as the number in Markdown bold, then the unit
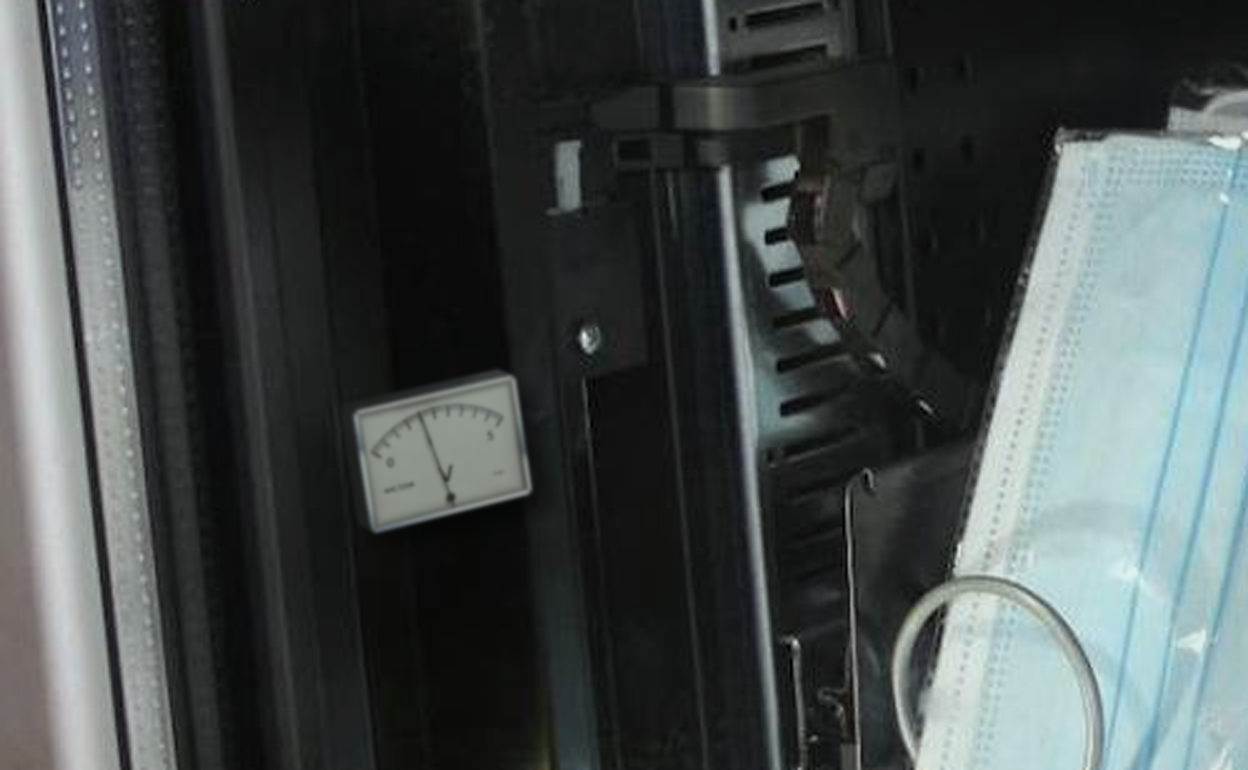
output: **2** V
